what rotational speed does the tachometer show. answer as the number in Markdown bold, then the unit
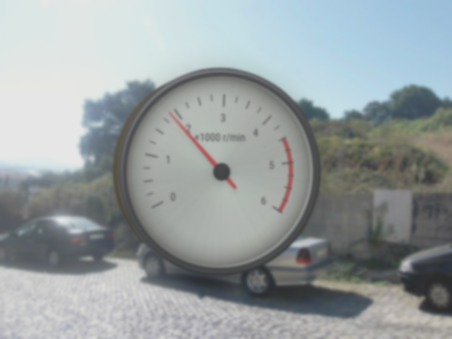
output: **1875** rpm
